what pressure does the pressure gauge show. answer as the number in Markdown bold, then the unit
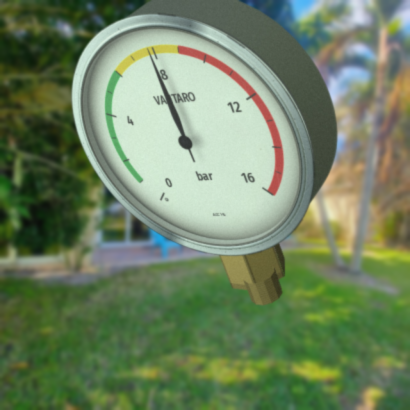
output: **8** bar
